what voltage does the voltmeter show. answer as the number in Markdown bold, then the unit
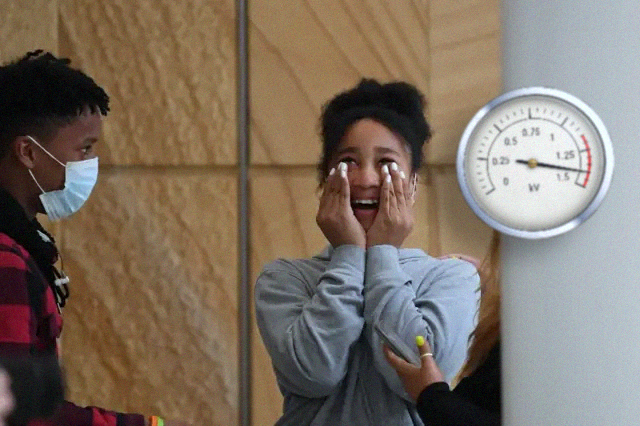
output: **1.4** kV
